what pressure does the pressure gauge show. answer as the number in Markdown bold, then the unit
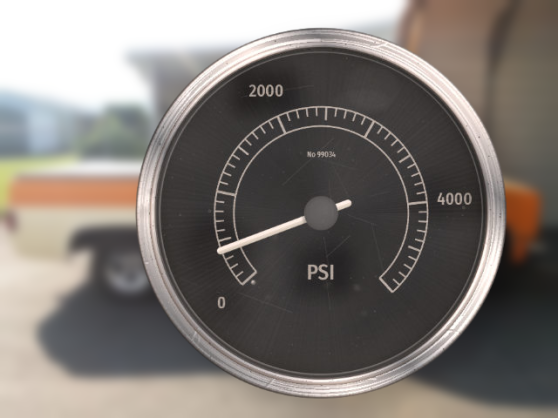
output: **400** psi
